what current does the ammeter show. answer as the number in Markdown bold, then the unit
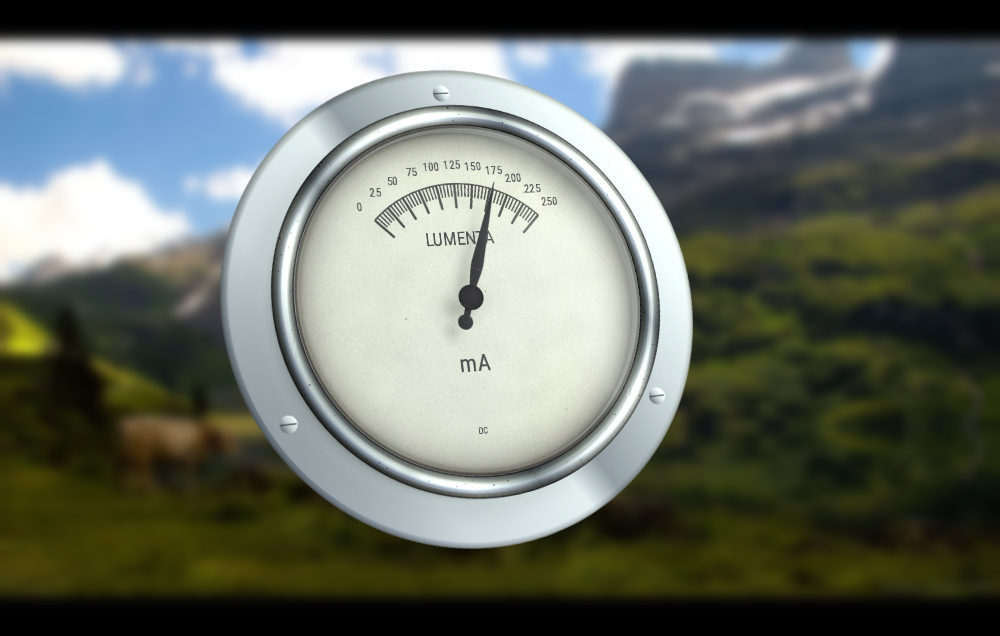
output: **175** mA
